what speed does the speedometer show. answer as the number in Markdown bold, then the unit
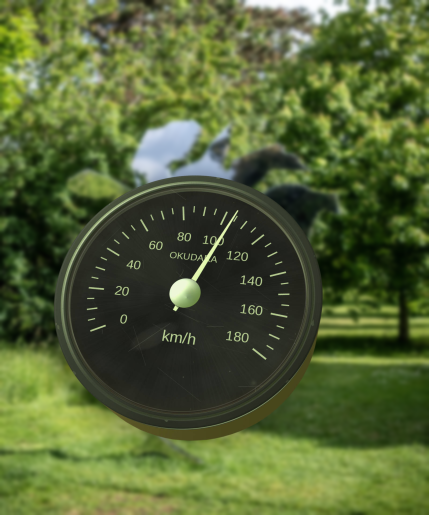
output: **105** km/h
